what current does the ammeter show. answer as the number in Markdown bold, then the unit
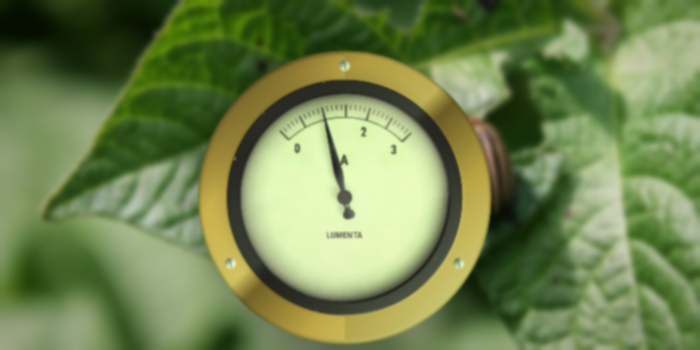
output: **1** A
